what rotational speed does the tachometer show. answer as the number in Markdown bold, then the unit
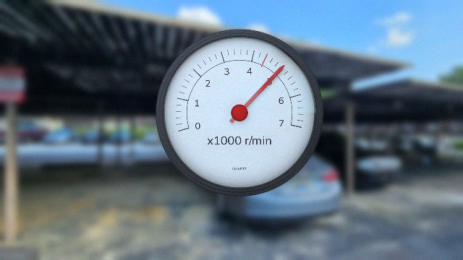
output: **5000** rpm
